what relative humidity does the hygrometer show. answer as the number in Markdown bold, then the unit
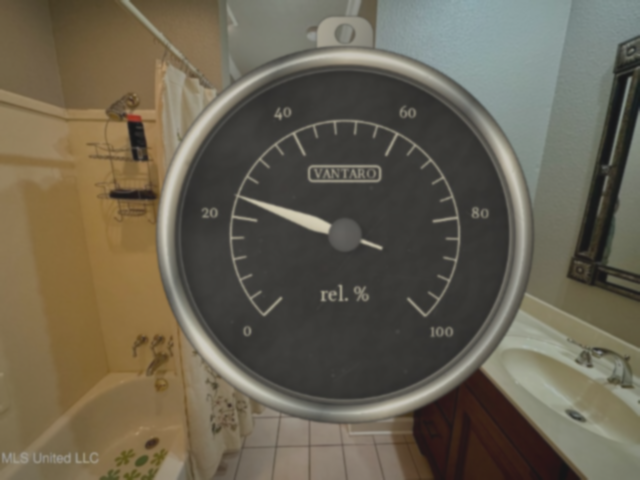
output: **24** %
